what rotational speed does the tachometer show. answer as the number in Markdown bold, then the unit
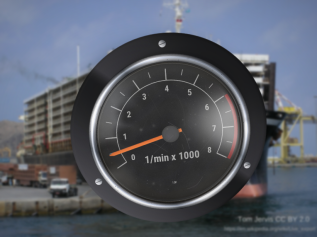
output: **500** rpm
